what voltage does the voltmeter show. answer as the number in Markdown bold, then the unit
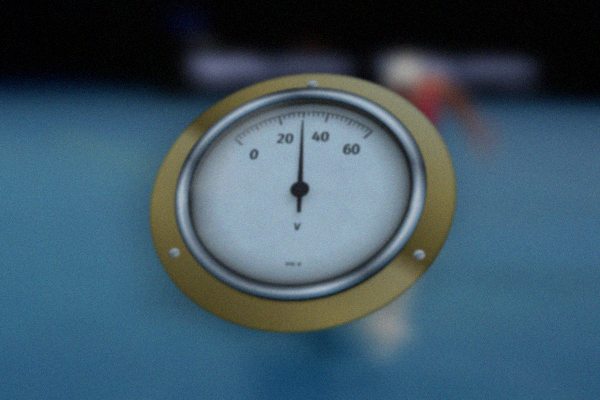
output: **30** V
